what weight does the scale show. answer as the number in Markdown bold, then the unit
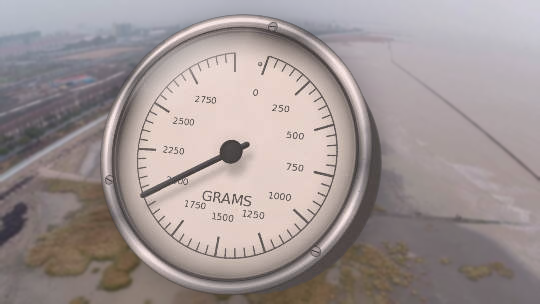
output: **2000** g
